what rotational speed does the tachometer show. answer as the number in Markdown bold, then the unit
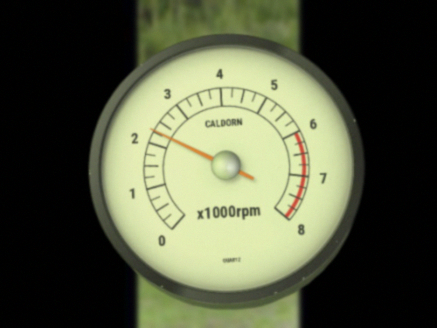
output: **2250** rpm
